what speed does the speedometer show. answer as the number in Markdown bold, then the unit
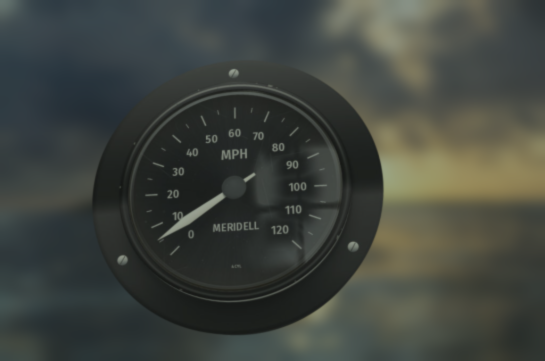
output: **5** mph
